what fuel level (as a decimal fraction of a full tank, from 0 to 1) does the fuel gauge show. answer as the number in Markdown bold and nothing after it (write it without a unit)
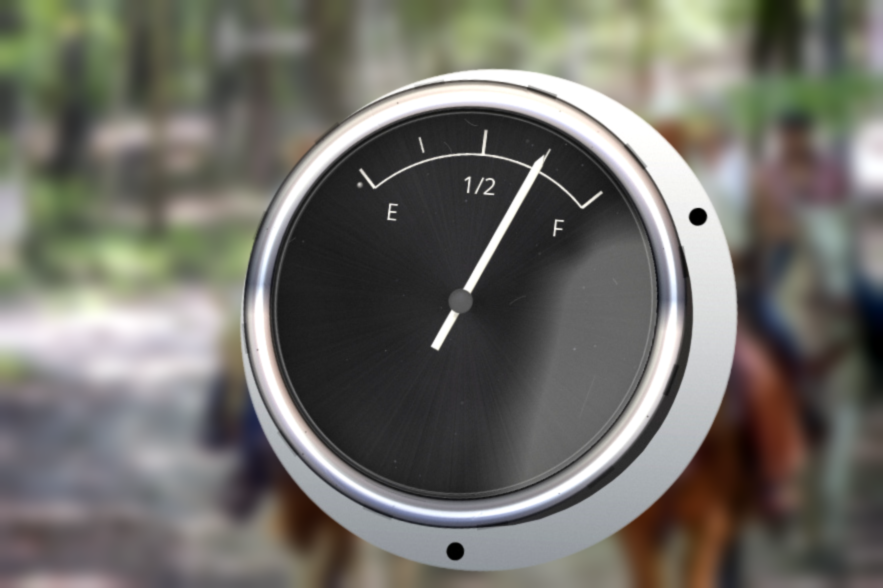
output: **0.75**
